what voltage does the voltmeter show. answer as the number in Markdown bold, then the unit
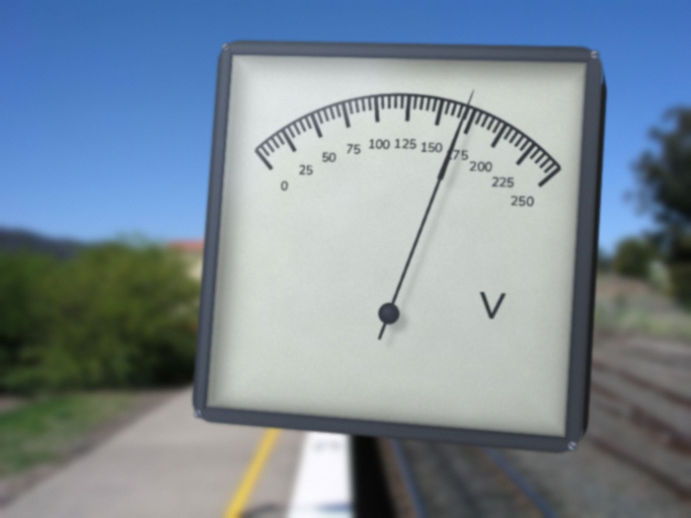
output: **170** V
